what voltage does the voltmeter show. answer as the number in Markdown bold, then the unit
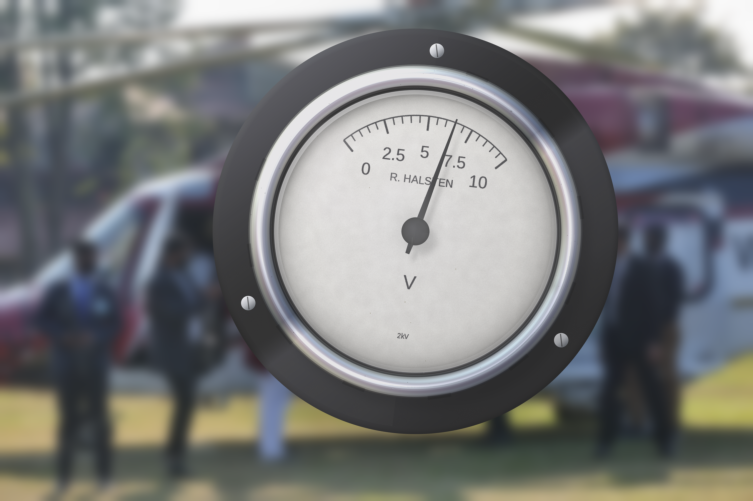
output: **6.5** V
